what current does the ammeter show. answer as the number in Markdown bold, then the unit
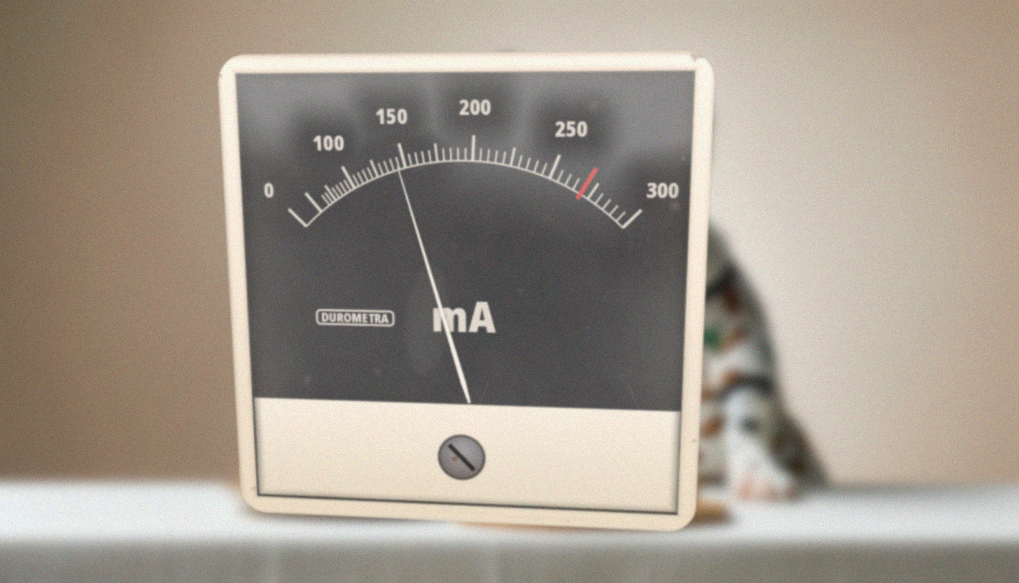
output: **145** mA
